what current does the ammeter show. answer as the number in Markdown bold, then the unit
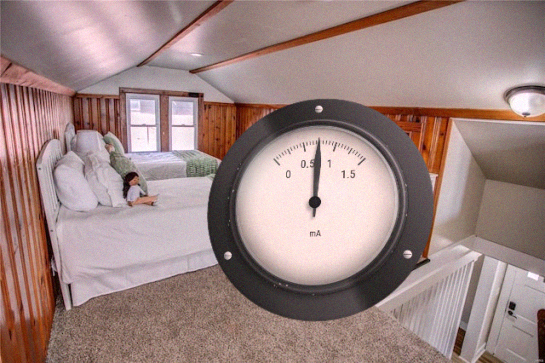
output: **0.75** mA
